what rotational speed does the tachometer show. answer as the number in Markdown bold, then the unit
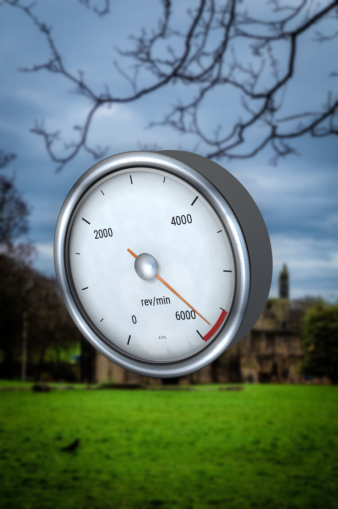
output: **5750** rpm
